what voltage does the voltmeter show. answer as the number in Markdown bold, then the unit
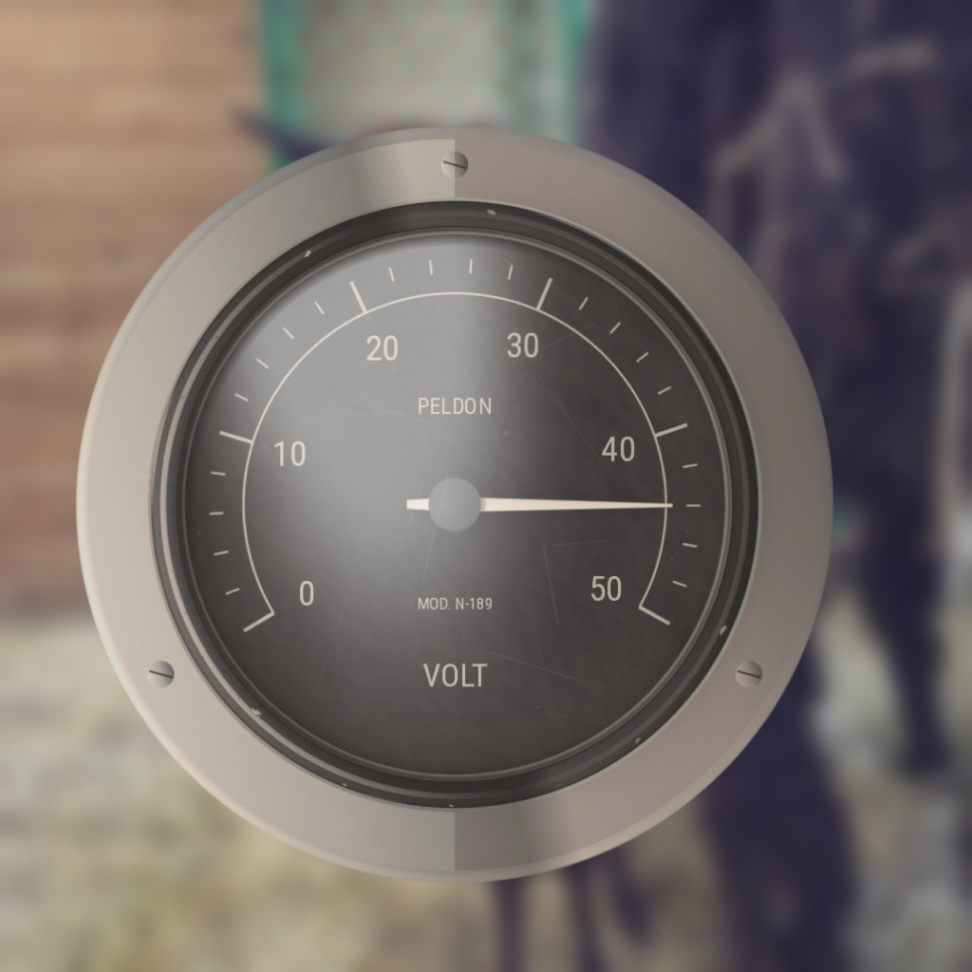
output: **44** V
